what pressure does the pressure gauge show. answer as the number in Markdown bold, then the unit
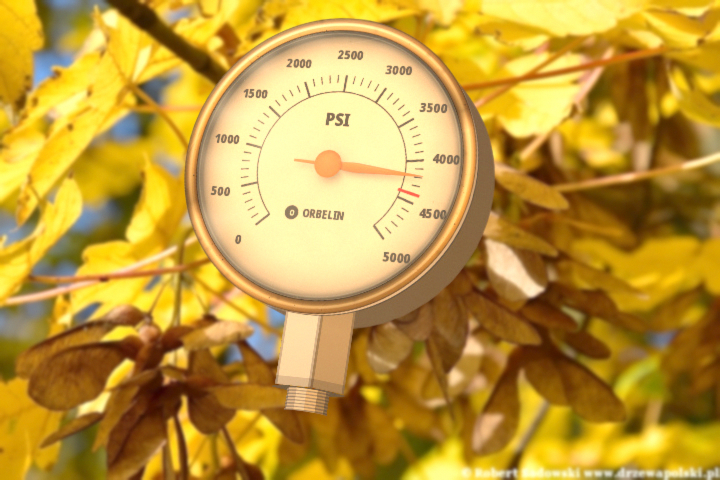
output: **4200** psi
